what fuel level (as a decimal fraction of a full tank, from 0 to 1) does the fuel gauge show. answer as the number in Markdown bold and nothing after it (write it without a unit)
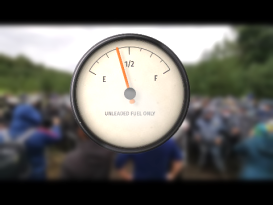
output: **0.375**
